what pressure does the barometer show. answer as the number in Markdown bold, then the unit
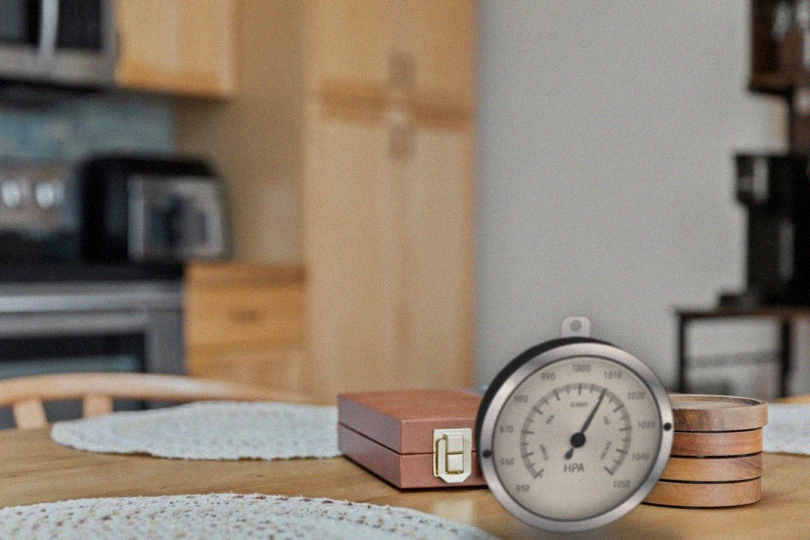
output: **1010** hPa
